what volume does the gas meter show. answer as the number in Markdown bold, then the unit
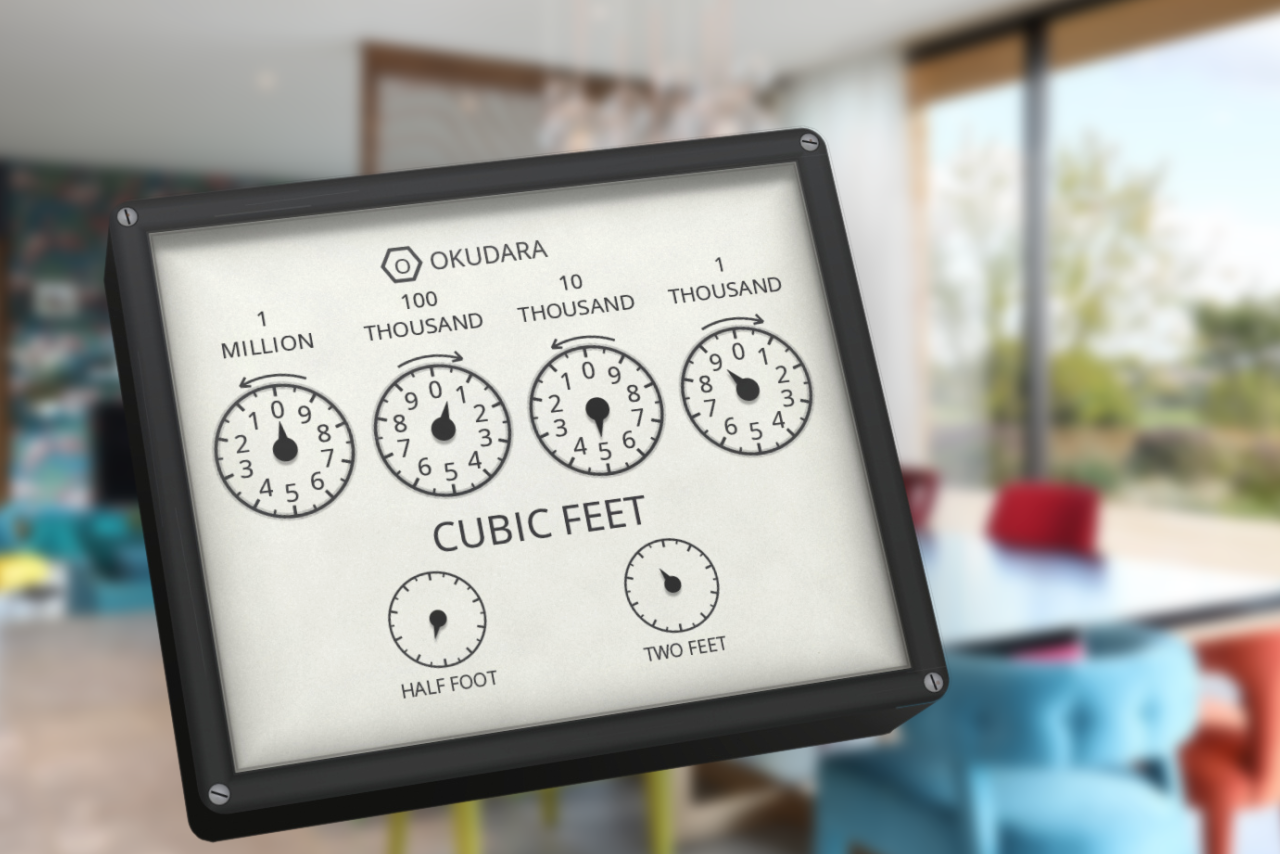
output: **4900** ft³
